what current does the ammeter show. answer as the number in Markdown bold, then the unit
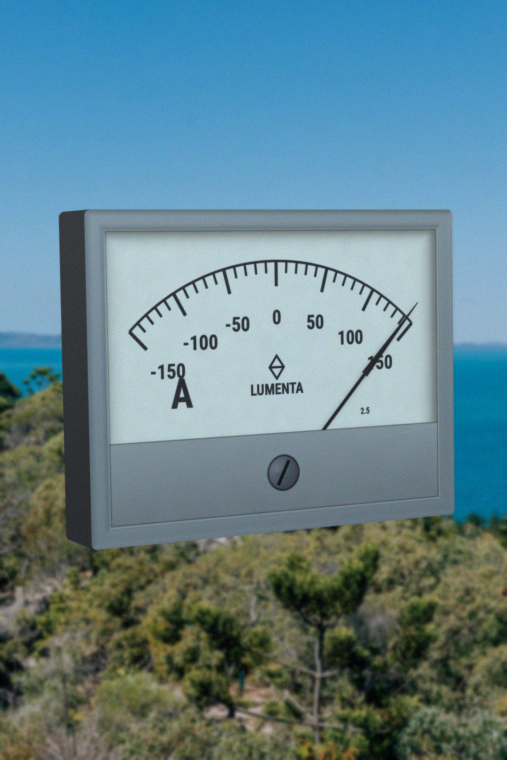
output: **140** A
